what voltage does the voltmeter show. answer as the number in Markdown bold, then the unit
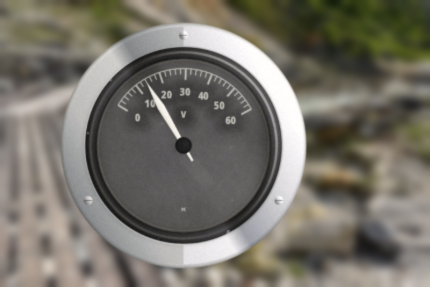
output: **14** V
